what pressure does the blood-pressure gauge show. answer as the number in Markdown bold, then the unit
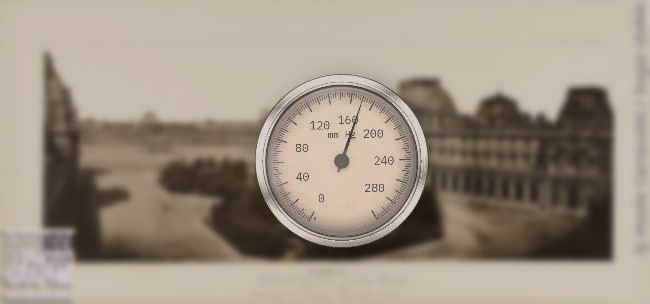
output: **170** mmHg
